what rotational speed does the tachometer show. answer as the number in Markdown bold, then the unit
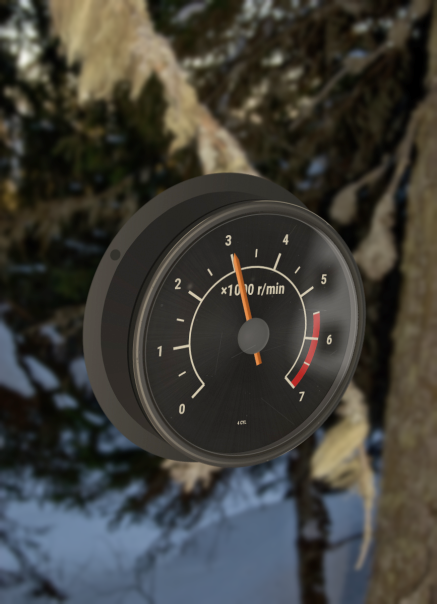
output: **3000** rpm
